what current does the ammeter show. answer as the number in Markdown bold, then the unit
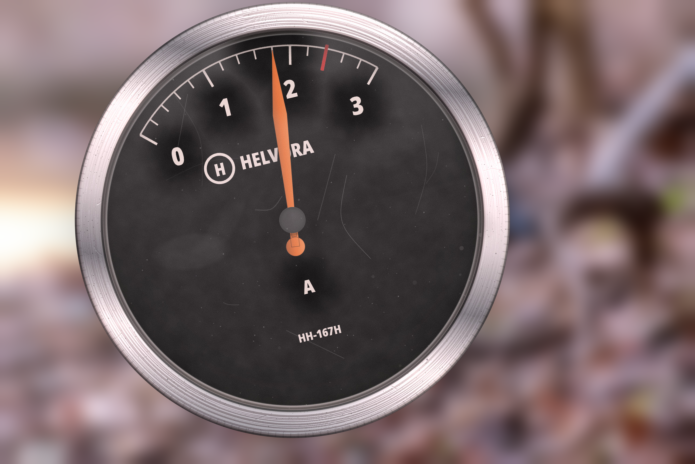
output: **1.8** A
